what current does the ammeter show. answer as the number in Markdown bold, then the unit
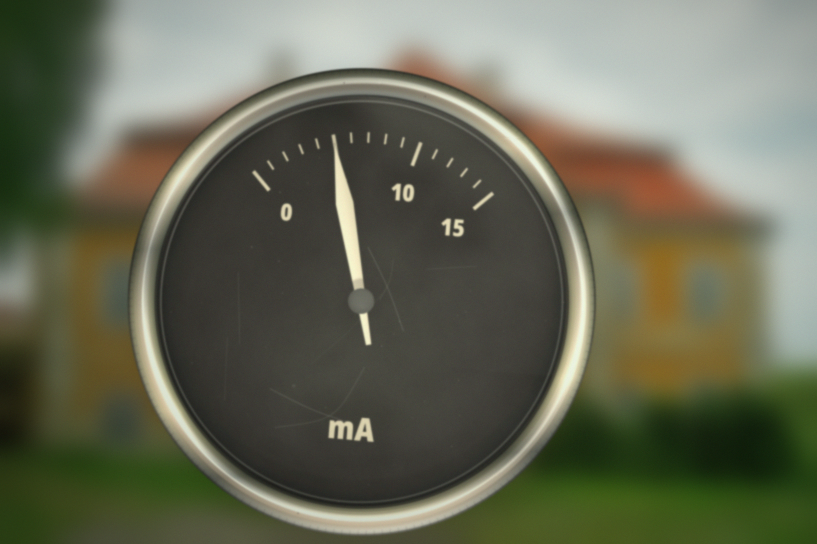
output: **5** mA
